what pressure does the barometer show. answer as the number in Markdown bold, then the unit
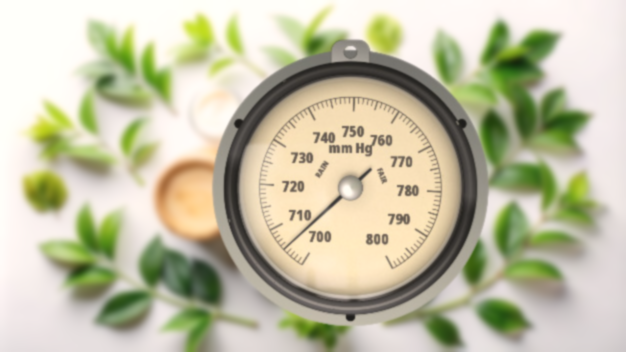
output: **705** mmHg
